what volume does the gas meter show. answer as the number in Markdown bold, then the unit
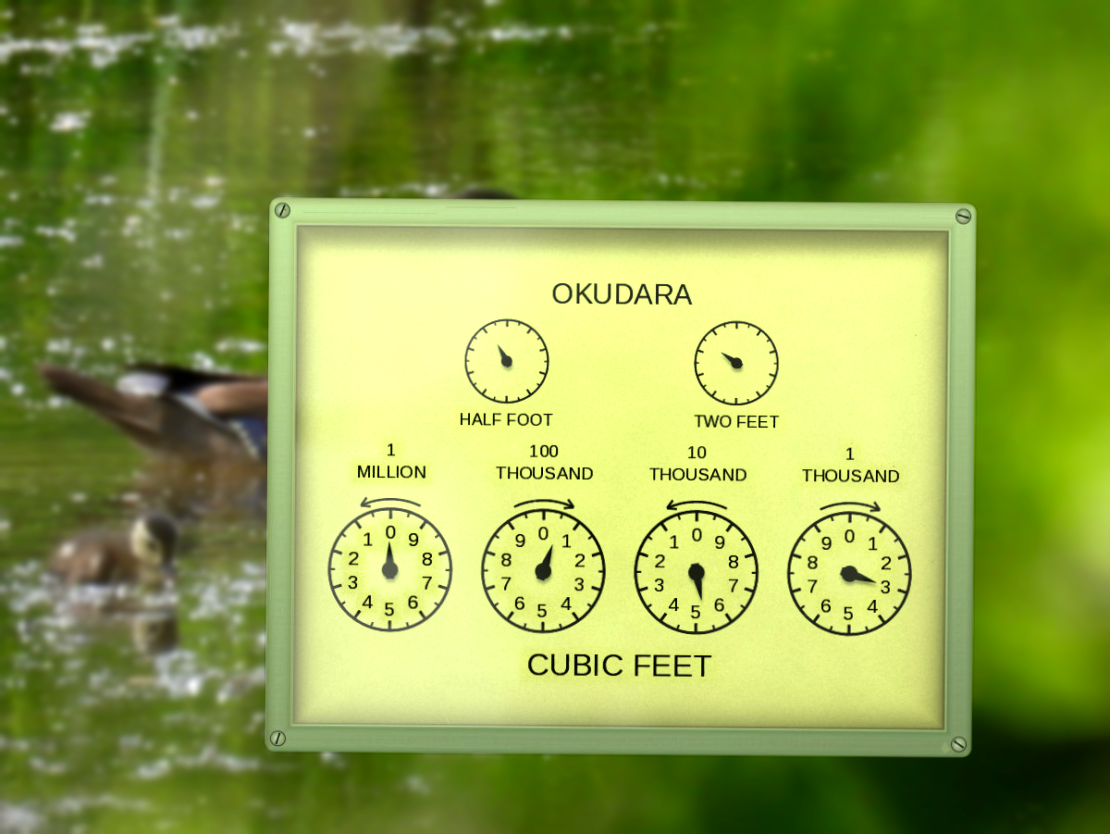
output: **5300** ft³
